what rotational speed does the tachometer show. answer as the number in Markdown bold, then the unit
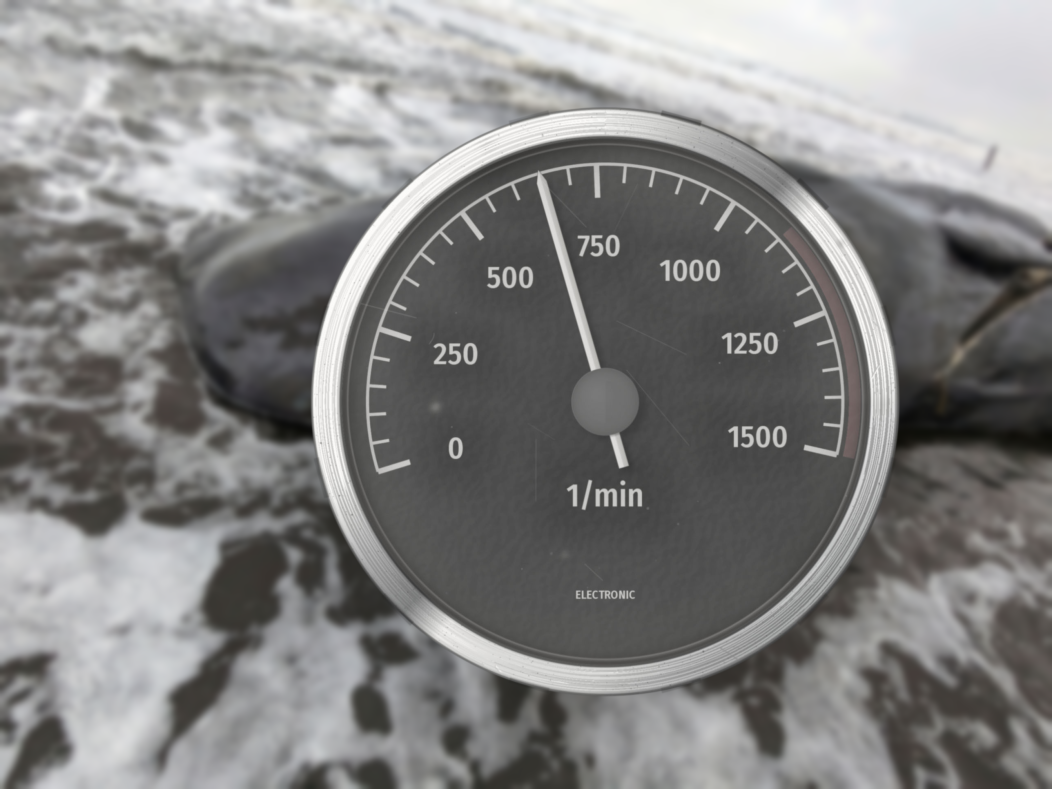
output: **650** rpm
